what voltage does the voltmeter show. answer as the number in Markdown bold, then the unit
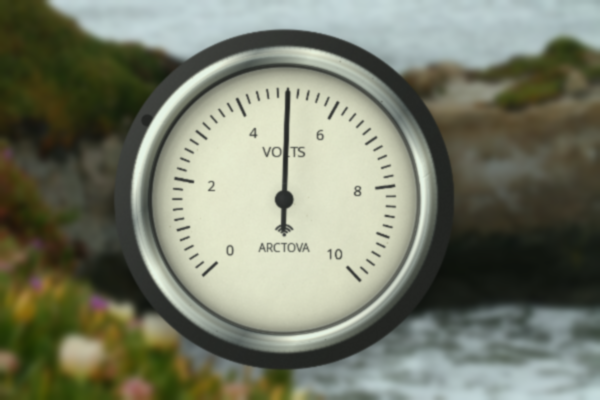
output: **5** V
